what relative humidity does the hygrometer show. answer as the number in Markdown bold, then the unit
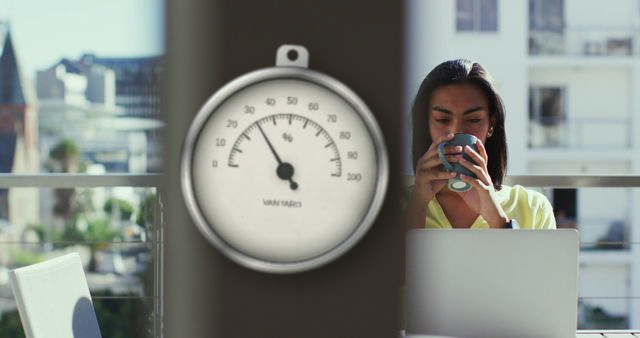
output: **30** %
